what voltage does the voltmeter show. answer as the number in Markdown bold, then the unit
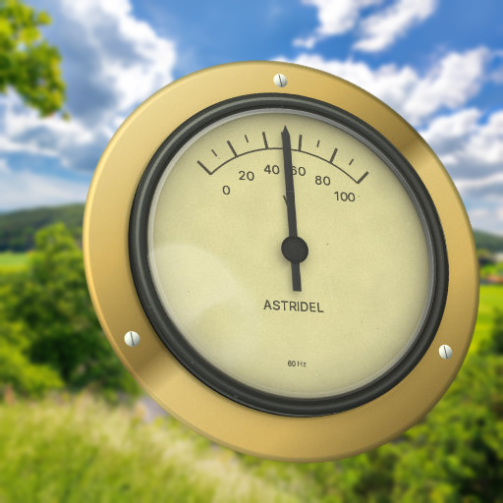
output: **50** V
